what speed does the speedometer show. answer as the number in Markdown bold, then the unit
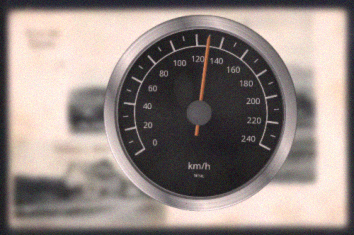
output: **130** km/h
